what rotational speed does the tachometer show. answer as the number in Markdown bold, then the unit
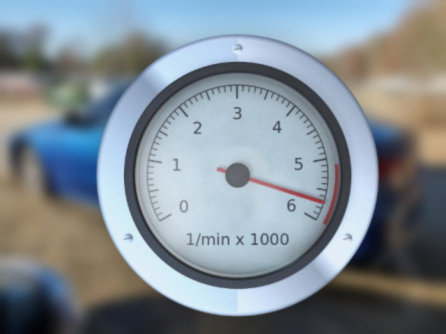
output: **5700** rpm
